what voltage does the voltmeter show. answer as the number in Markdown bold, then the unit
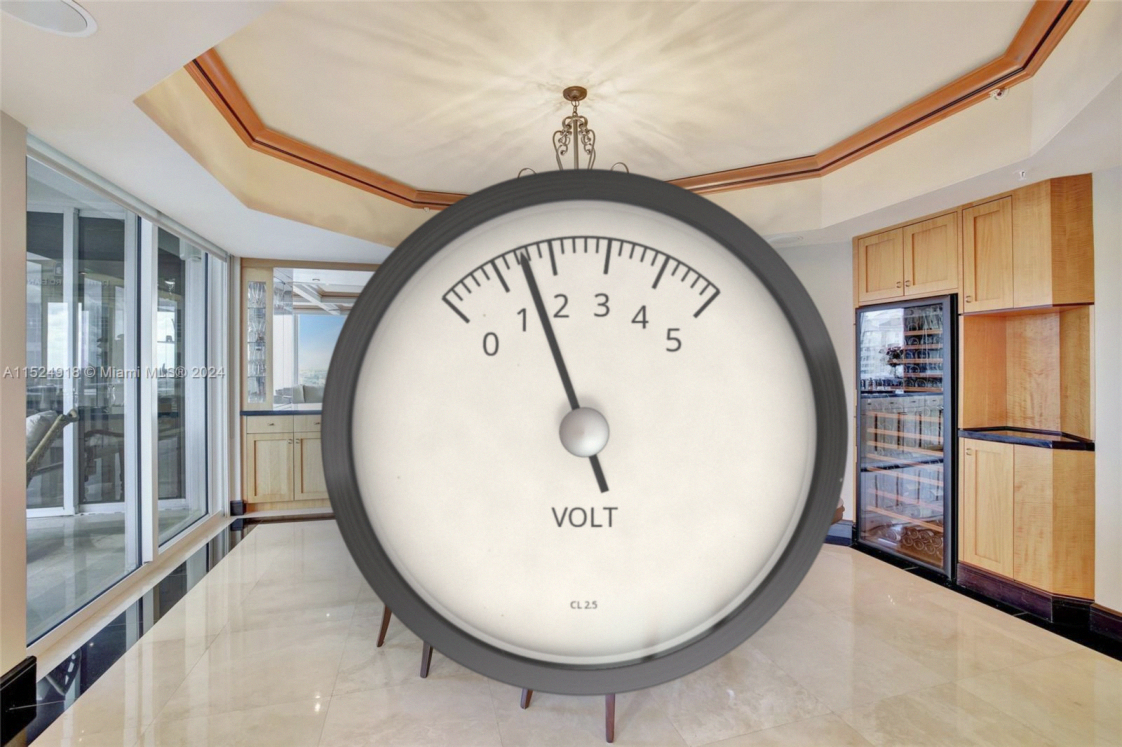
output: **1.5** V
